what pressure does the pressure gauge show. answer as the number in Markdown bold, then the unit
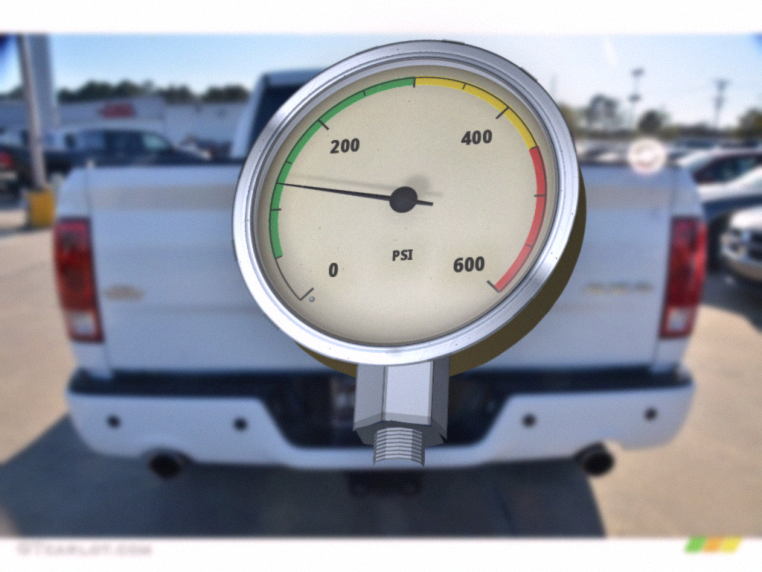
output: **125** psi
